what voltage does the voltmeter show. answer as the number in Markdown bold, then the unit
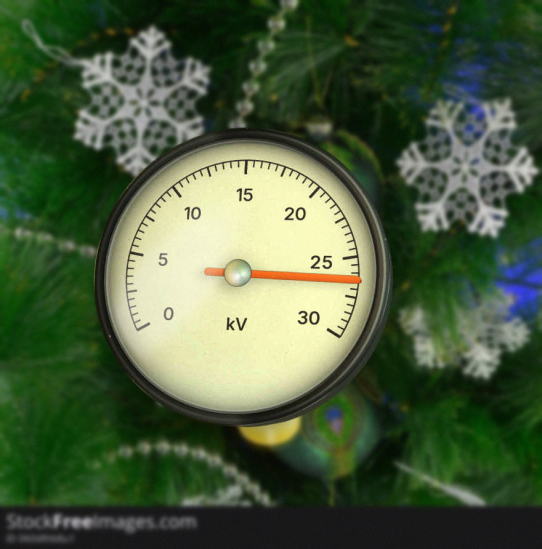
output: **26.5** kV
